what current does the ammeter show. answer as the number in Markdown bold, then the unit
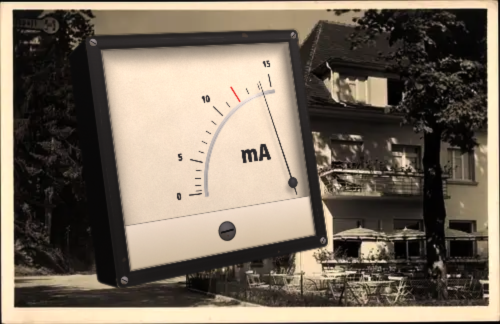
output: **14** mA
